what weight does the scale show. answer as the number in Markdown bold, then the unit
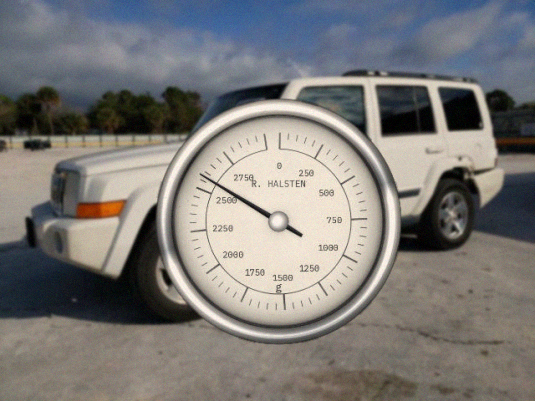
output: **2575** g
